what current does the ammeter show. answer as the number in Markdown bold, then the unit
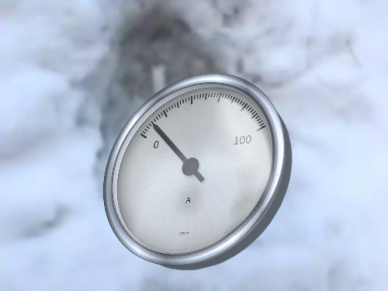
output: **10** A
